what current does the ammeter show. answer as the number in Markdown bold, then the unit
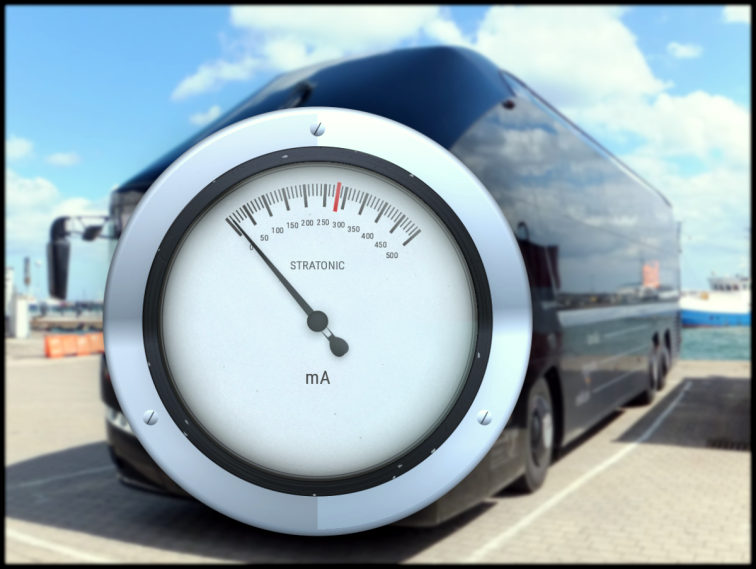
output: **10** mA
